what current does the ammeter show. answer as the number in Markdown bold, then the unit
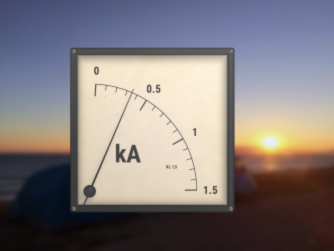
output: **0.35** kA
